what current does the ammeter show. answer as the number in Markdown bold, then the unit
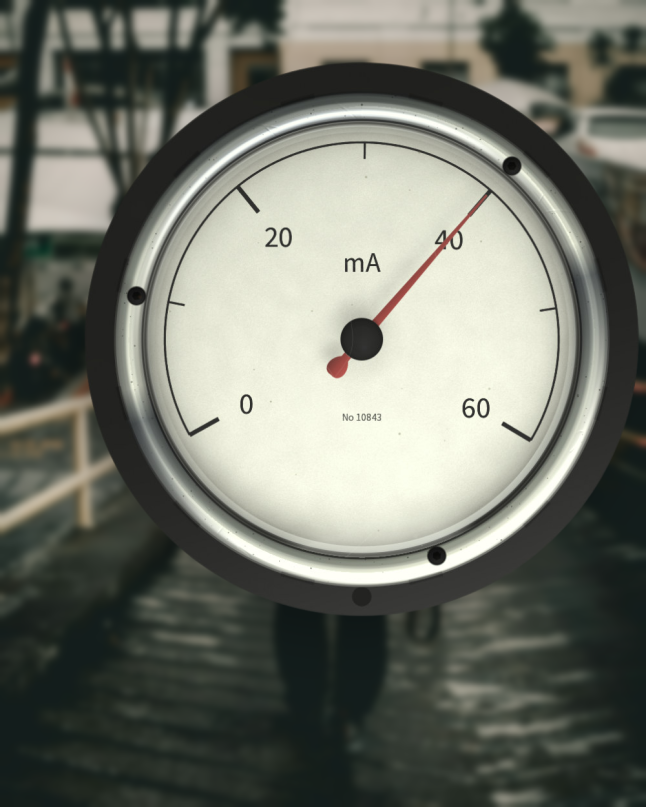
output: **40** mA
